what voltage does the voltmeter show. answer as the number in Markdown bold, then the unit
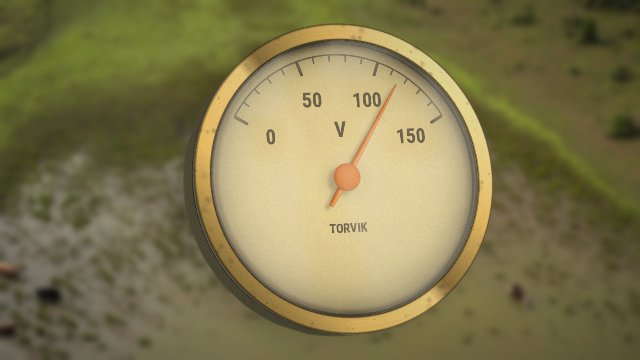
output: **115** V
